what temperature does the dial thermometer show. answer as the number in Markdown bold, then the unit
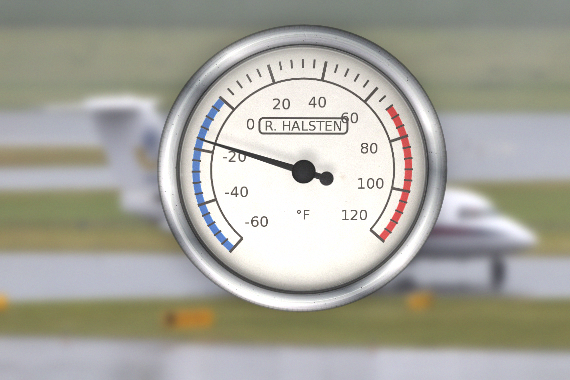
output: **-16** °F
